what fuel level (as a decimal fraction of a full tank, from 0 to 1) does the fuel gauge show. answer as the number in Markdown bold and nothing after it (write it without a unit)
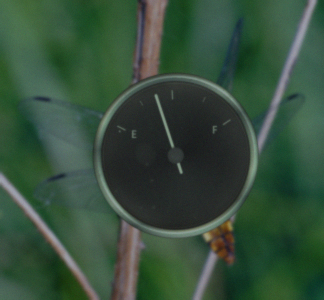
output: **0.375**
